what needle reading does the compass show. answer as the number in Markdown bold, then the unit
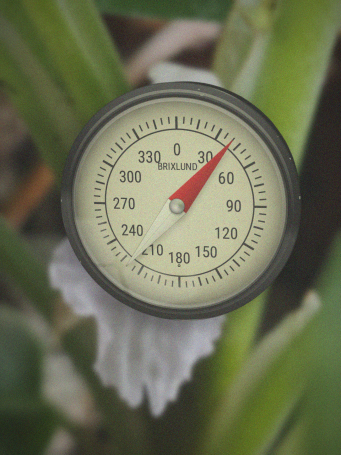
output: **40** °
